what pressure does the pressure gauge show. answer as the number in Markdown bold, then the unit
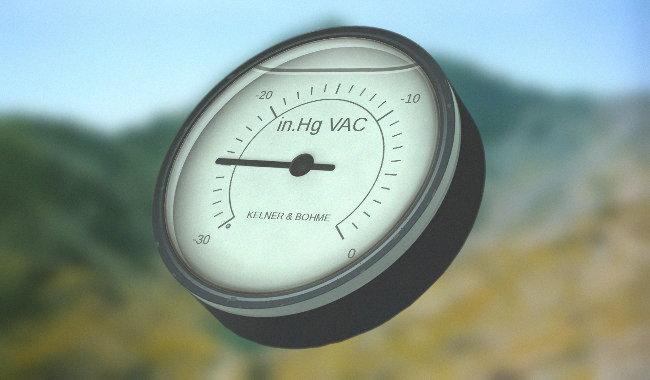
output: **-25** inHg
